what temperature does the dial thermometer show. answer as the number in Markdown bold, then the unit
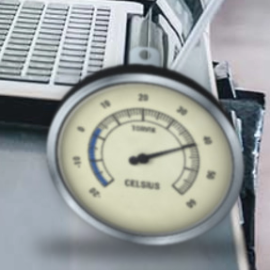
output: **40** °C
